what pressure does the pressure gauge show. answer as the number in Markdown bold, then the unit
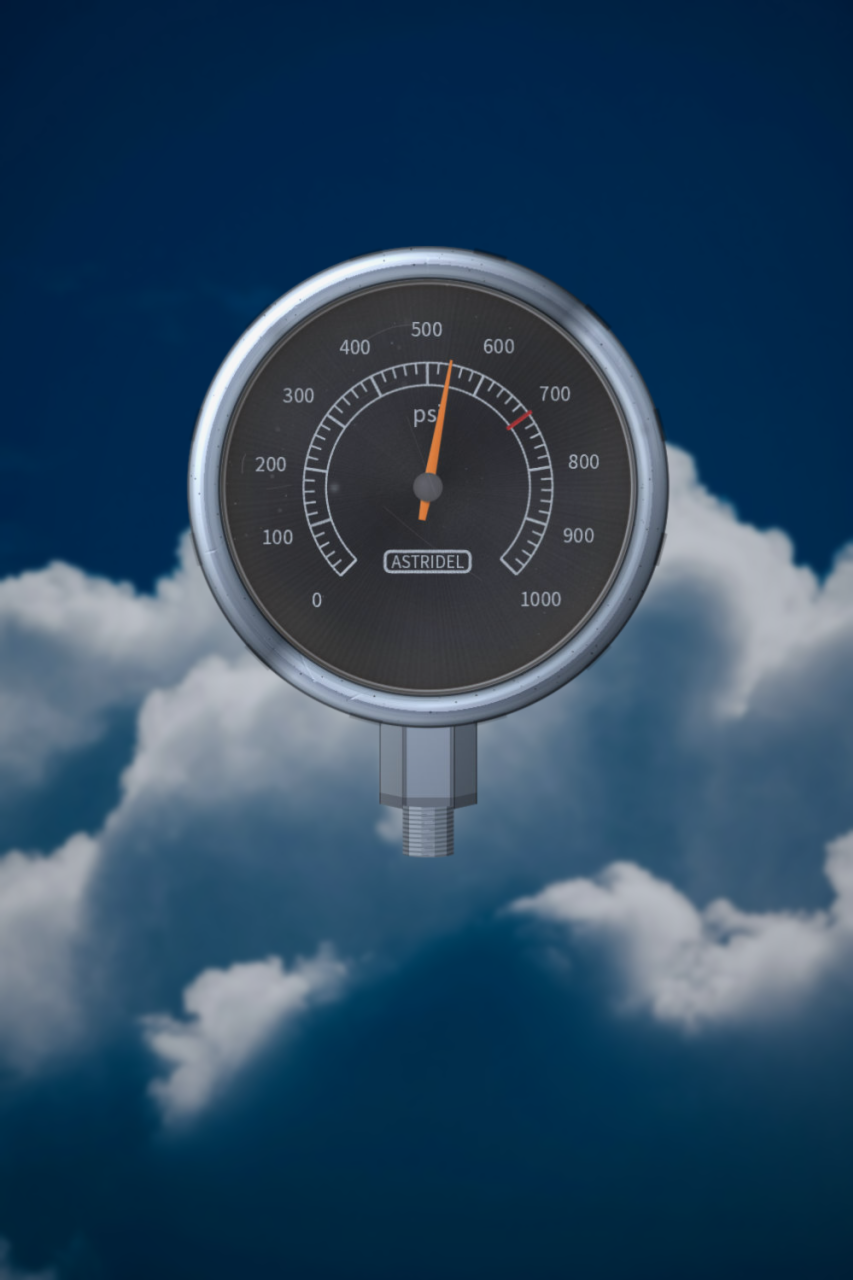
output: **540** psi
